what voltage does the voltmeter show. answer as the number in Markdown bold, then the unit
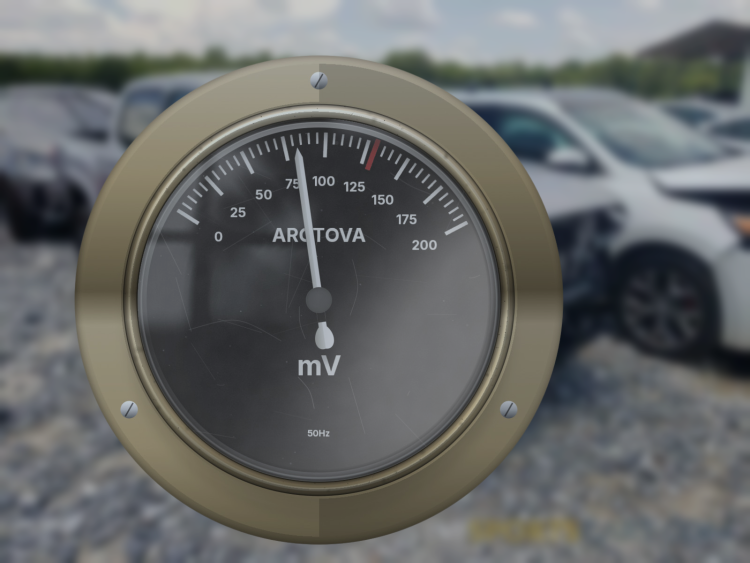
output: **82.5** mV
